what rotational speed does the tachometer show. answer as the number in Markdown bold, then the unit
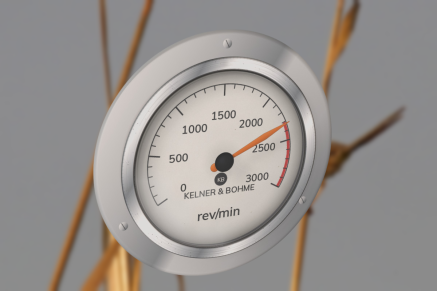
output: **2300** rpm
